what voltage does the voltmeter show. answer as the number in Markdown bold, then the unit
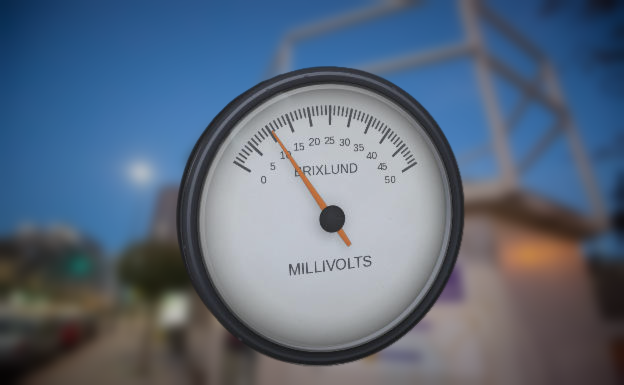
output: **10** mV
